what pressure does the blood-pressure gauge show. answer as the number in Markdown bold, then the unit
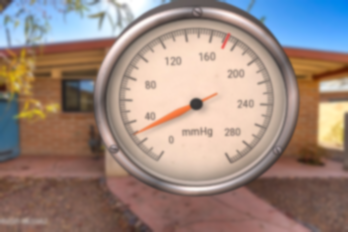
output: **30** mmHg
